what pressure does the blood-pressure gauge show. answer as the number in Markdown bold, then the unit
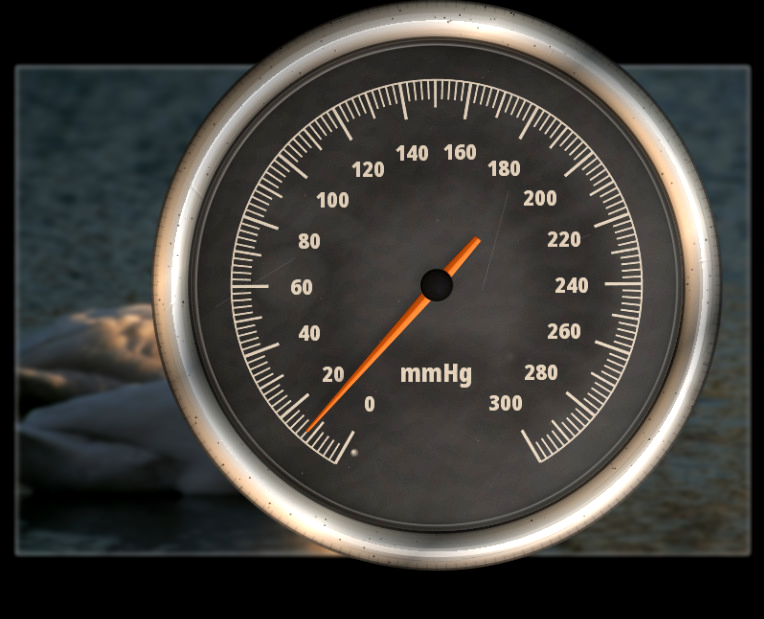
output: **12** mmHg
